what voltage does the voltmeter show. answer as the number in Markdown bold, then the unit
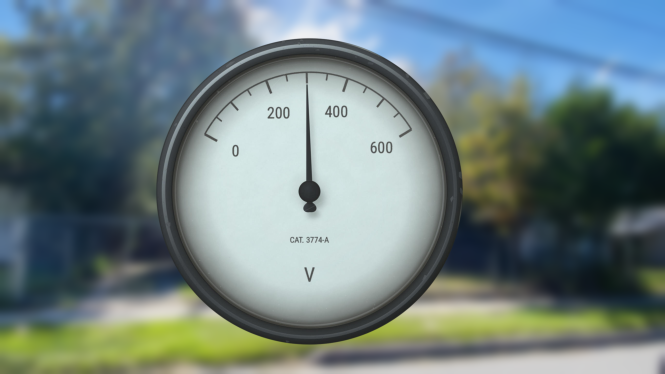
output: **300** V
